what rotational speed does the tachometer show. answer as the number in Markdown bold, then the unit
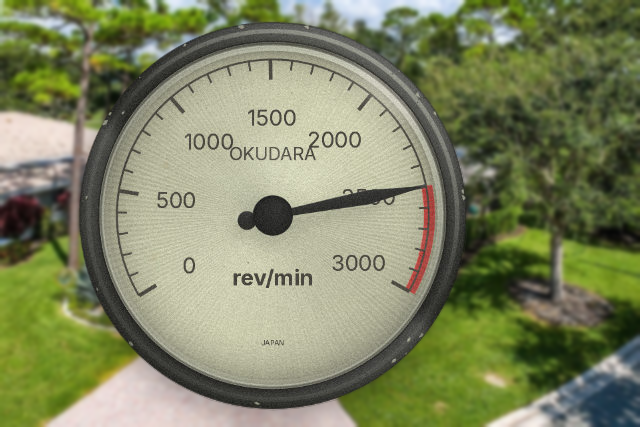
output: **2500** rpm
